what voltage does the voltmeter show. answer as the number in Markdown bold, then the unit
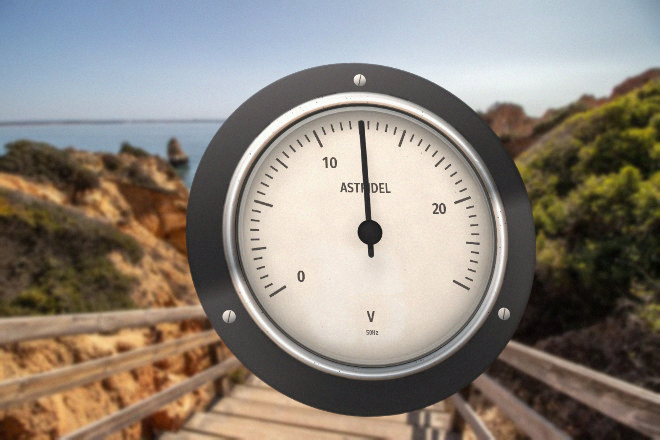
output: **12.5** V
